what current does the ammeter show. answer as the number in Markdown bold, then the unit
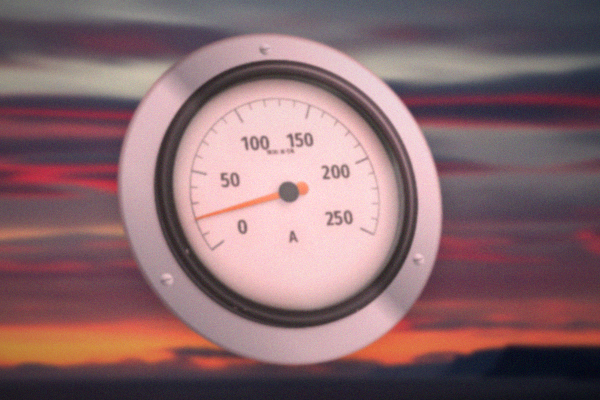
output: **20** A
